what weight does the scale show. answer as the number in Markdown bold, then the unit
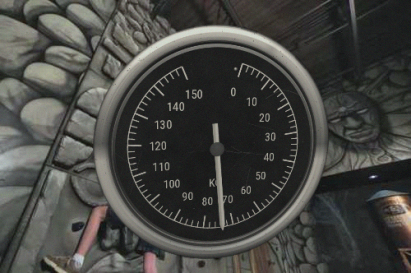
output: **74** kg
